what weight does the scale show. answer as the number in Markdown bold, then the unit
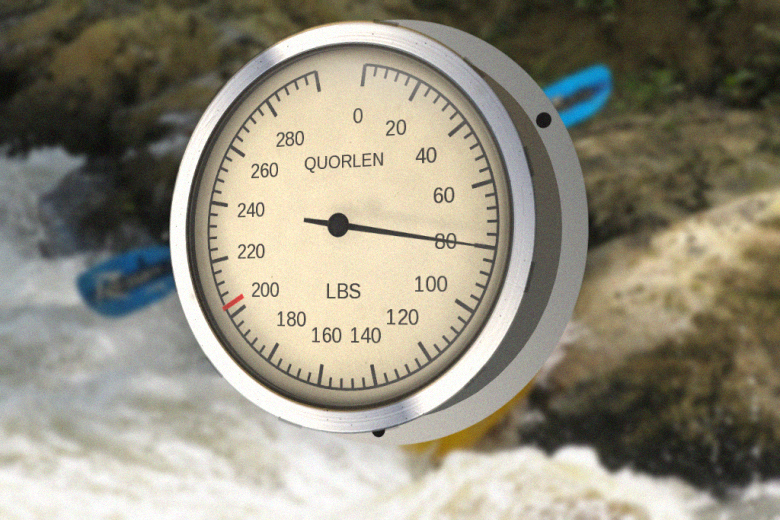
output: **80** lb
